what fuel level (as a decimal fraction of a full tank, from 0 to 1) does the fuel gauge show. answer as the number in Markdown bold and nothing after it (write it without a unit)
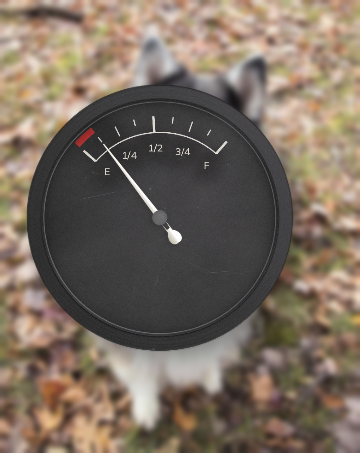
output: **0.125**
